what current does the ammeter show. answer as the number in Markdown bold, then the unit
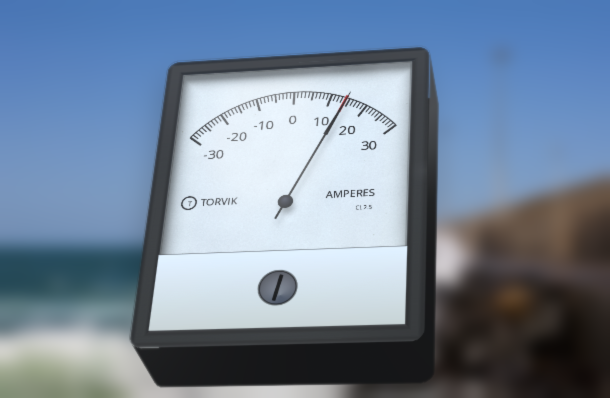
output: **15** A
